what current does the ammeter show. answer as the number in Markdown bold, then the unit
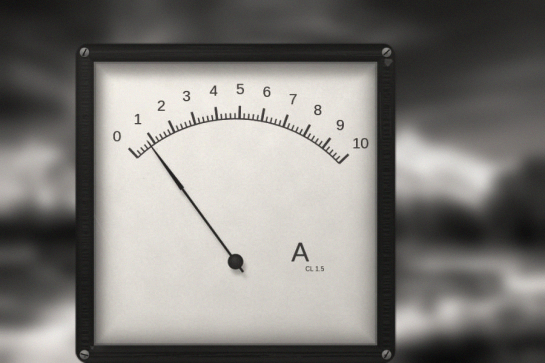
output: **0.8** A
